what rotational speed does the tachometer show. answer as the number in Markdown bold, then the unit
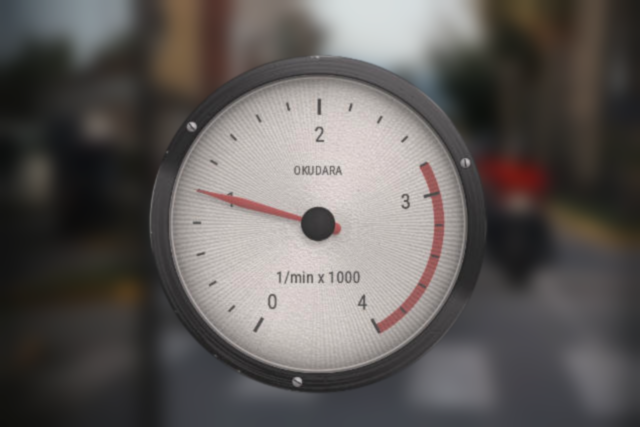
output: **1000** rpm
